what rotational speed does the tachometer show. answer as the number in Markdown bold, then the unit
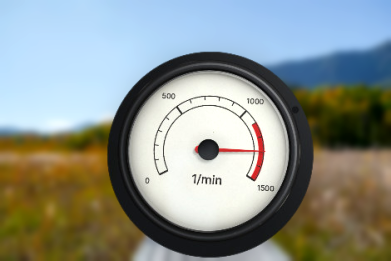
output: **1300** rpm
